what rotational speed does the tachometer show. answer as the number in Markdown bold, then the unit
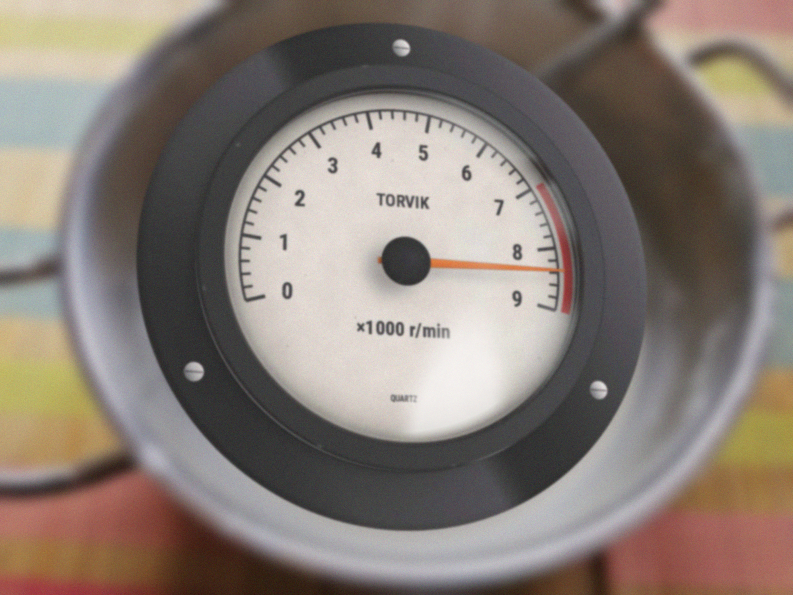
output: **8400** rpm
